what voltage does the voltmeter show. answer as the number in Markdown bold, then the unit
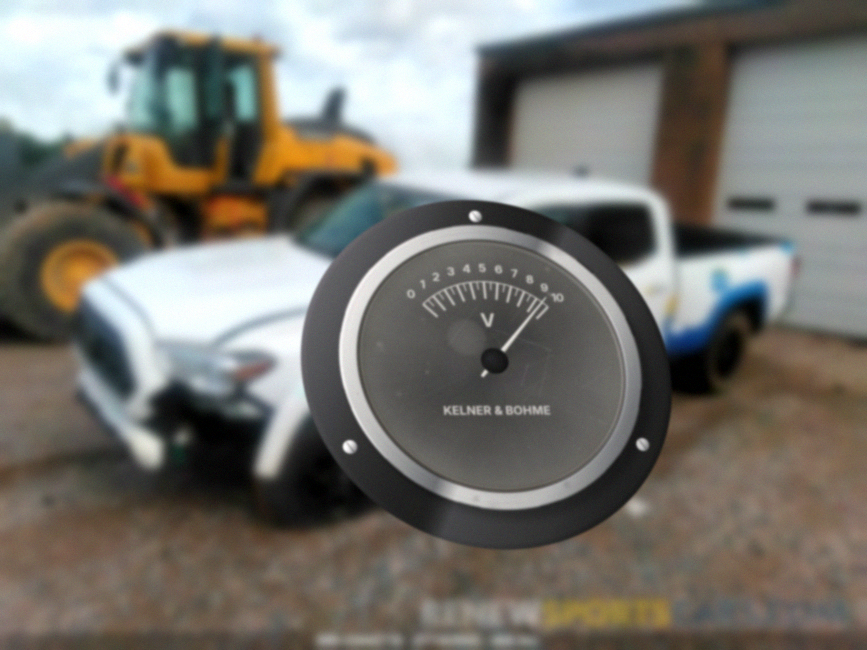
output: **9.5** V
